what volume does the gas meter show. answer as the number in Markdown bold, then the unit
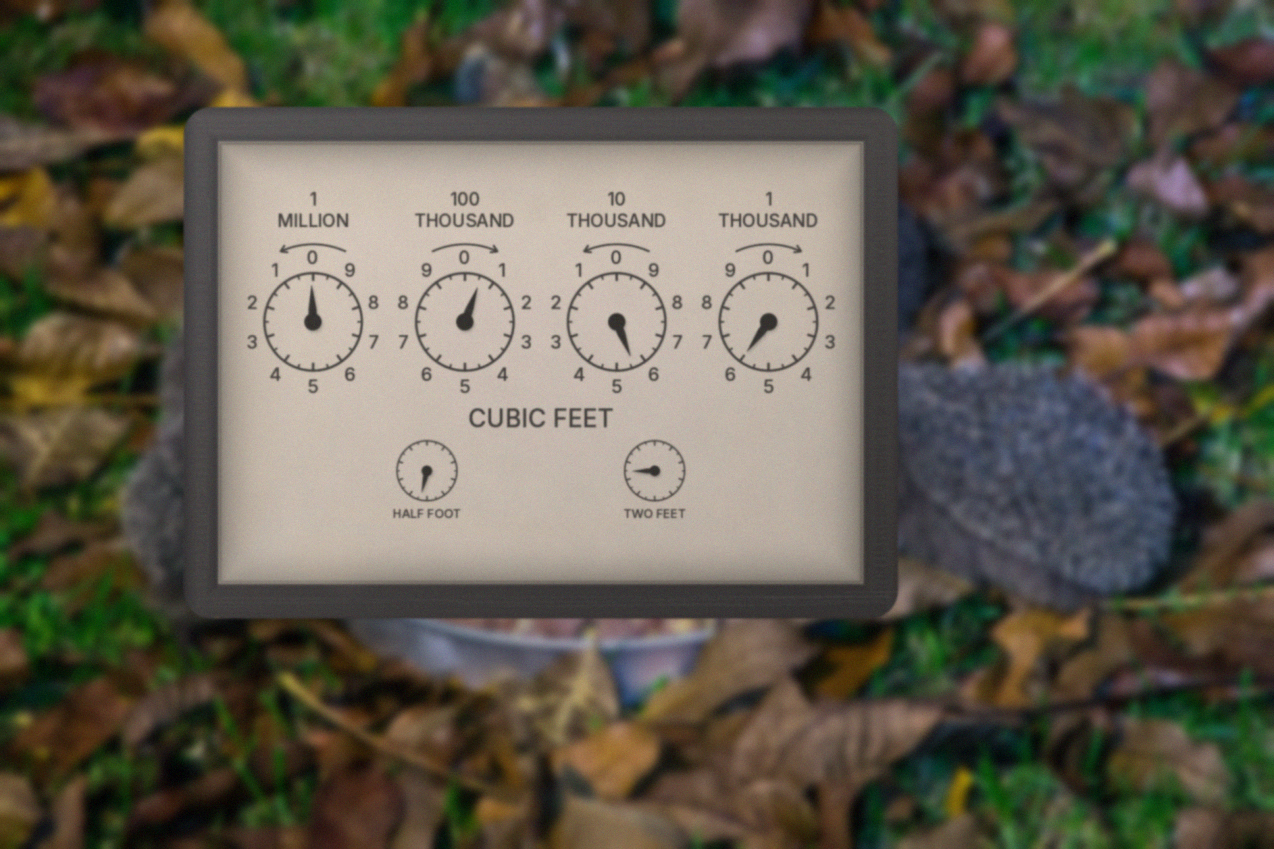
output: **5600** ft³
